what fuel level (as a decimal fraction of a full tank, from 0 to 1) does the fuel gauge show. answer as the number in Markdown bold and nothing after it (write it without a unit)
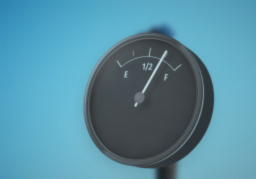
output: **0.75**
